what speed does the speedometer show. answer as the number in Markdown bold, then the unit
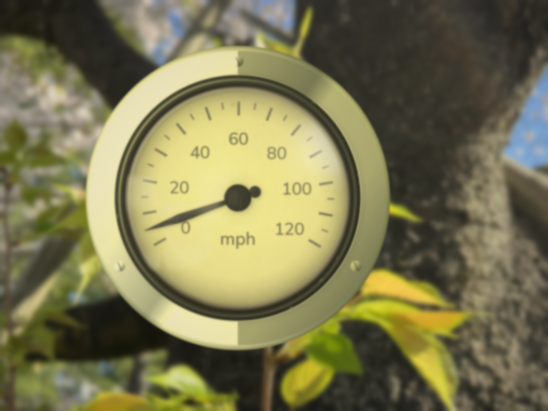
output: **5** mph
